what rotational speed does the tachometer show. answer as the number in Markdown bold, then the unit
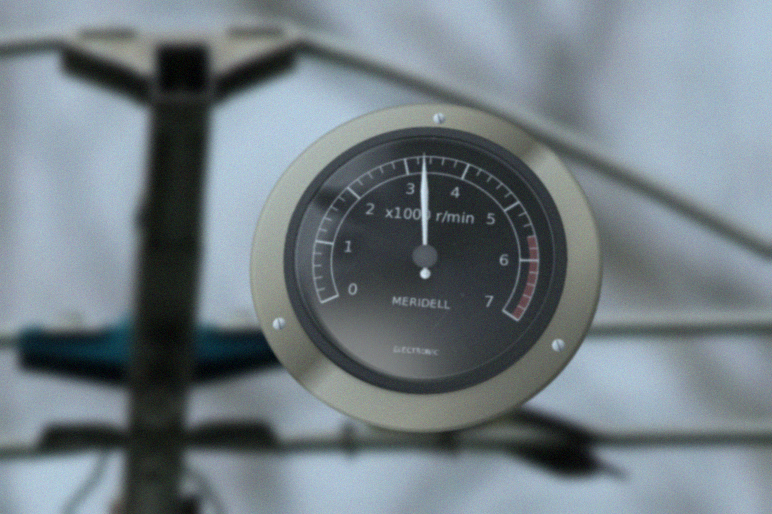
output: **3300** rpm
